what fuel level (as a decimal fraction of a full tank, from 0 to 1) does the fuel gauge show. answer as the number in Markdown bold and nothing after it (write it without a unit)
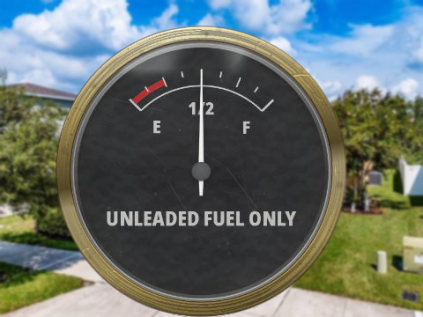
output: **0.5**
